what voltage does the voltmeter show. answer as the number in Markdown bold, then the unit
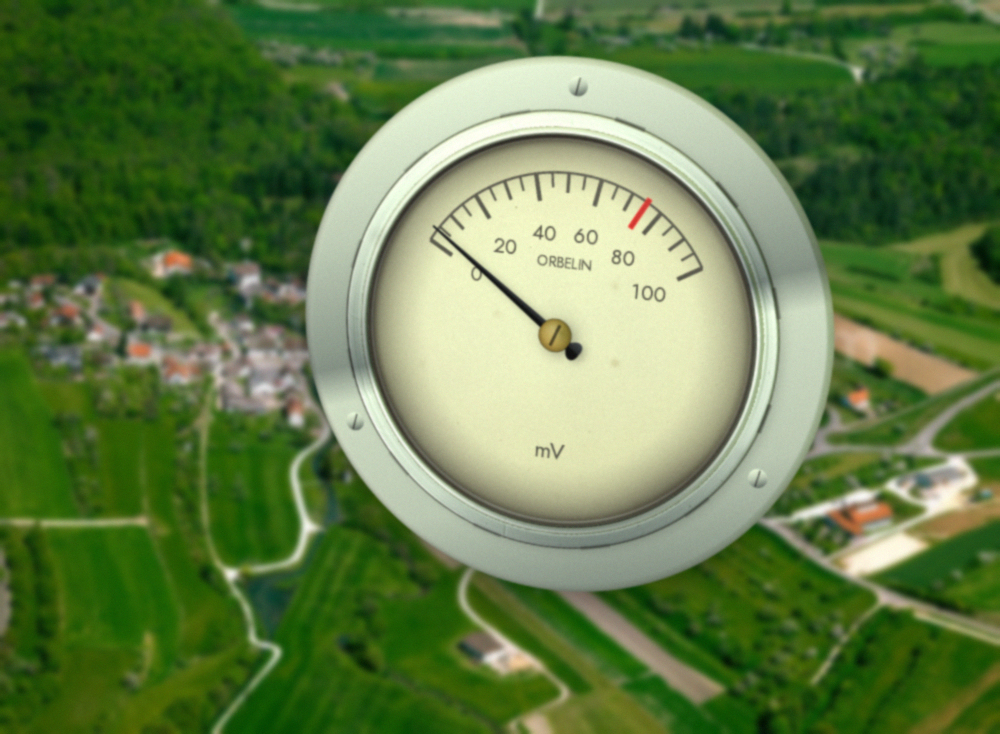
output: **5** mV
